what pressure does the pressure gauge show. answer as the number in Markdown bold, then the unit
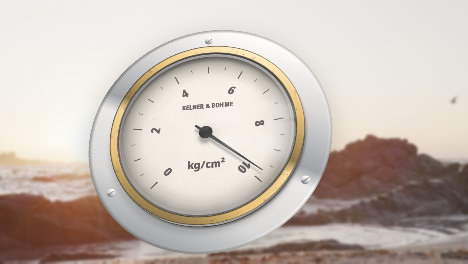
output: **9.75** kg/cm²
